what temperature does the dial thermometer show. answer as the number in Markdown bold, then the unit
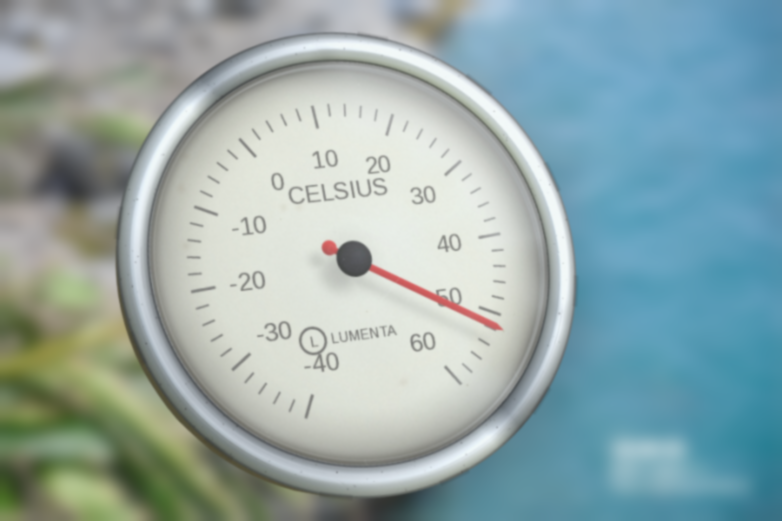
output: **52** °C
